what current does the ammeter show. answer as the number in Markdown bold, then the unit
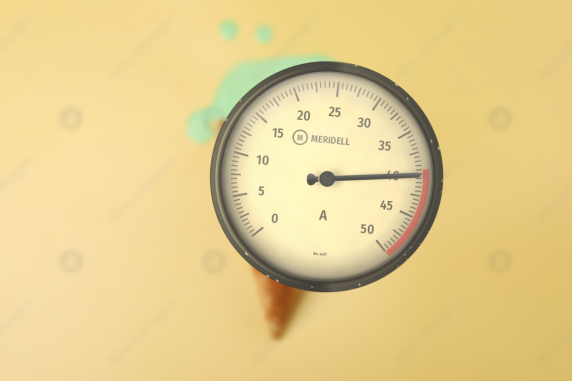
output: **40** A
